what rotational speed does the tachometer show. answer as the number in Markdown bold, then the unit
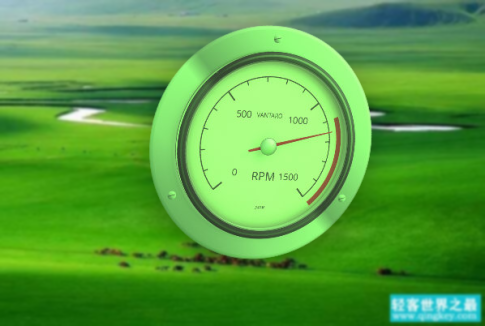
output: **1150** rpm
